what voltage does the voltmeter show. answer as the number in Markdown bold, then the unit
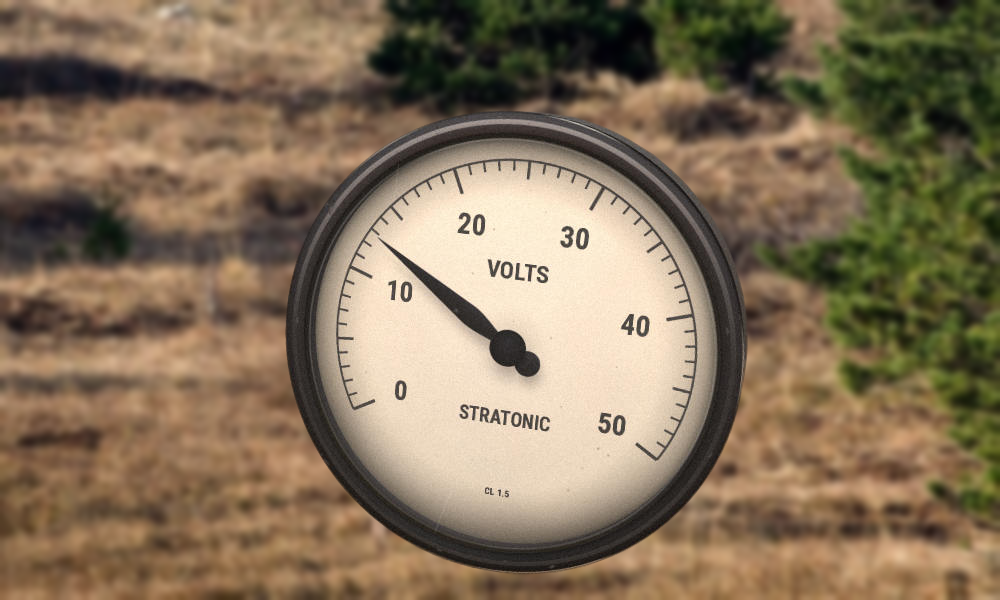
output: **13** V
